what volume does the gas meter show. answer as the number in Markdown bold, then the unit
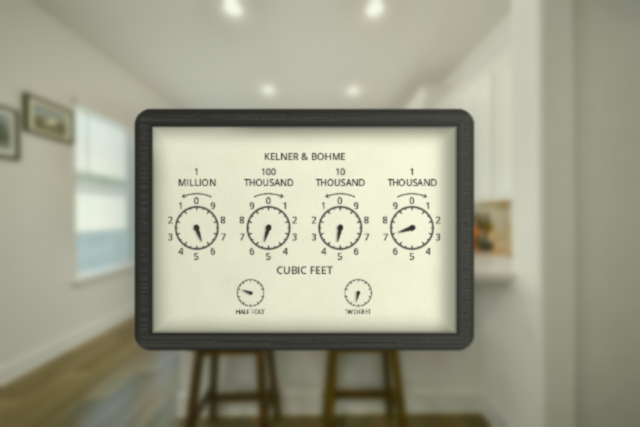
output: **554700** ft³
